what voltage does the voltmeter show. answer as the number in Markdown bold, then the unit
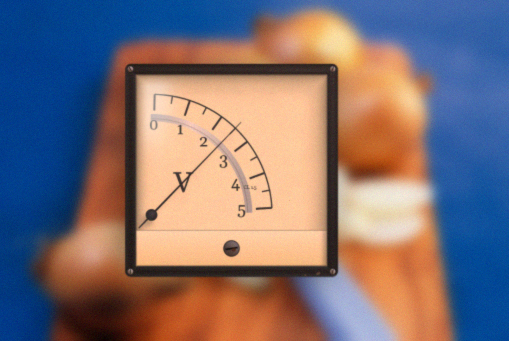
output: **2.5** V
